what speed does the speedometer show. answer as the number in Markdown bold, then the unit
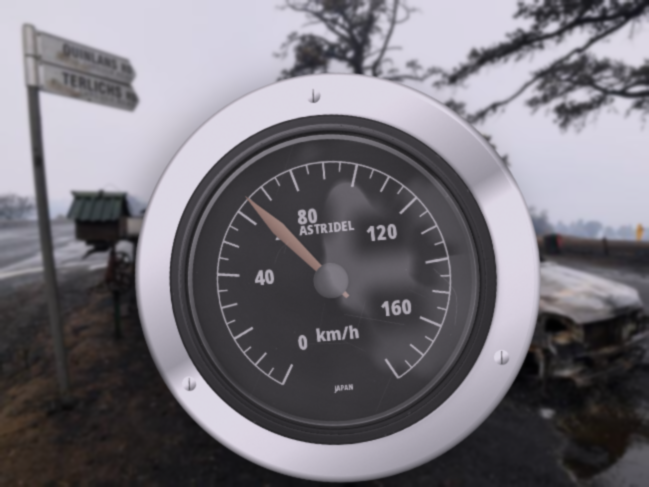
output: **65** km/h
